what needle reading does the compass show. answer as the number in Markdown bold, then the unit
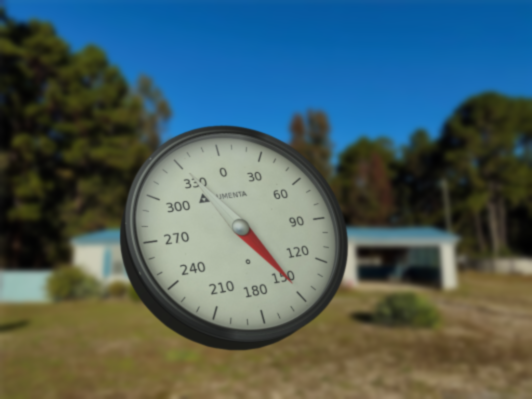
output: **150** °
